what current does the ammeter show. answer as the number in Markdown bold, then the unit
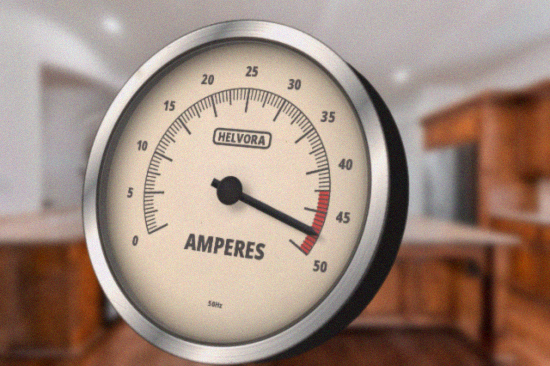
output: **47.5** A
